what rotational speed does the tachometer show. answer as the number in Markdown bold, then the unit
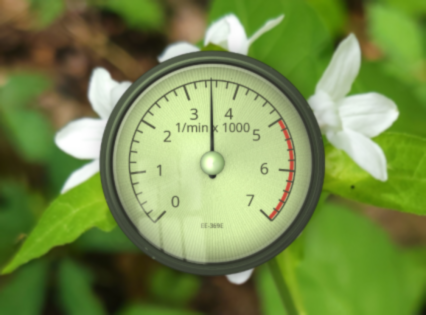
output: **3500** rpm
